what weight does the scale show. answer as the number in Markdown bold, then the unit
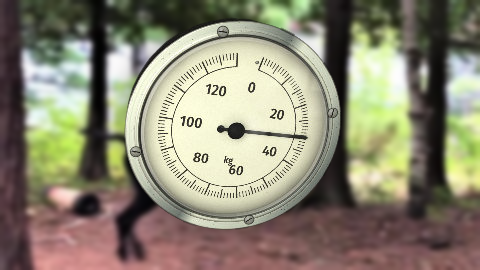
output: **30** kg
